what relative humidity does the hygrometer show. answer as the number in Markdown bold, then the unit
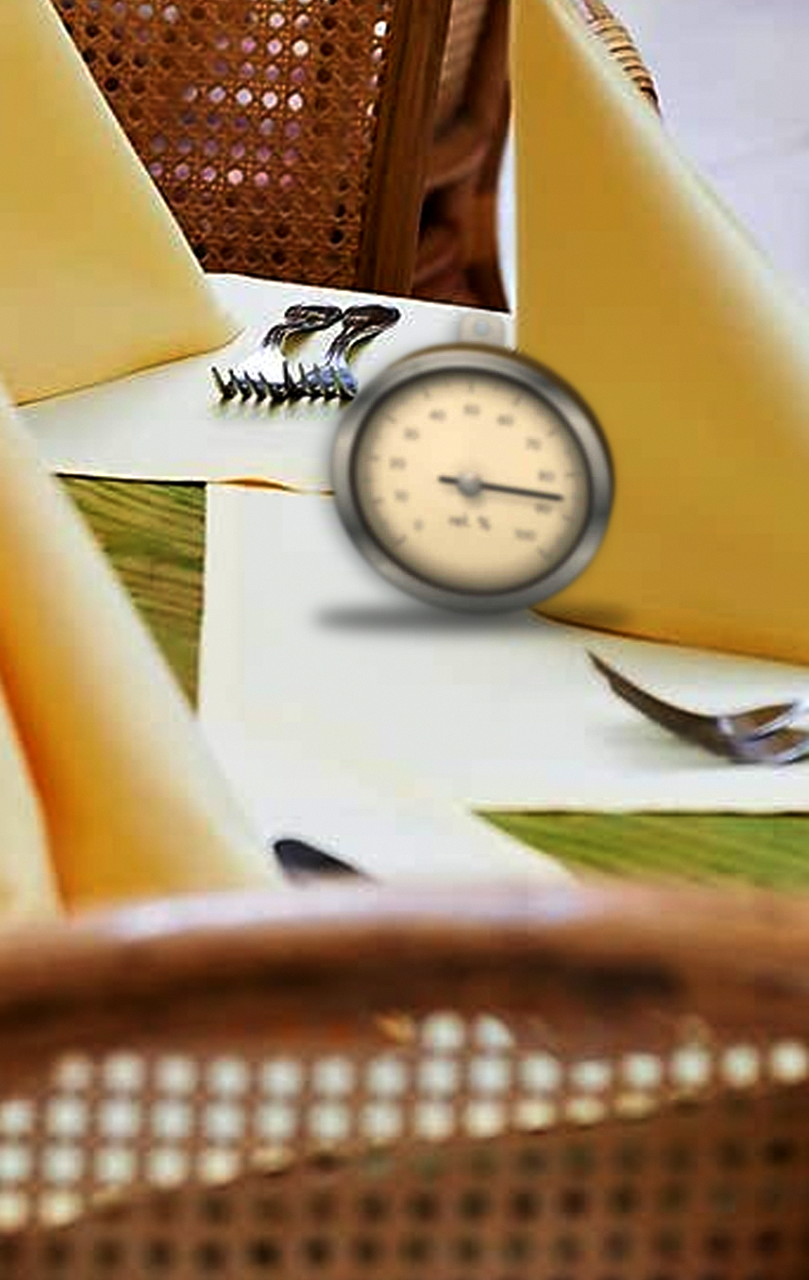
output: **85** %
